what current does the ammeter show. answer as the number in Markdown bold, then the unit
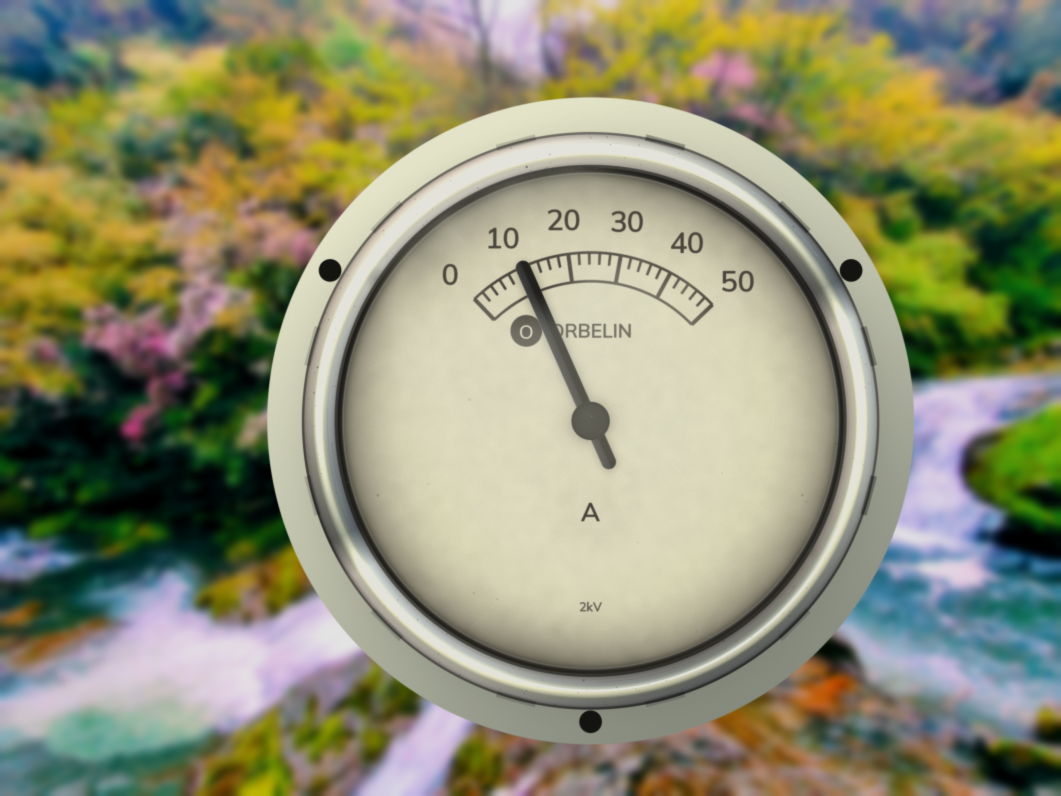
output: **11** A
